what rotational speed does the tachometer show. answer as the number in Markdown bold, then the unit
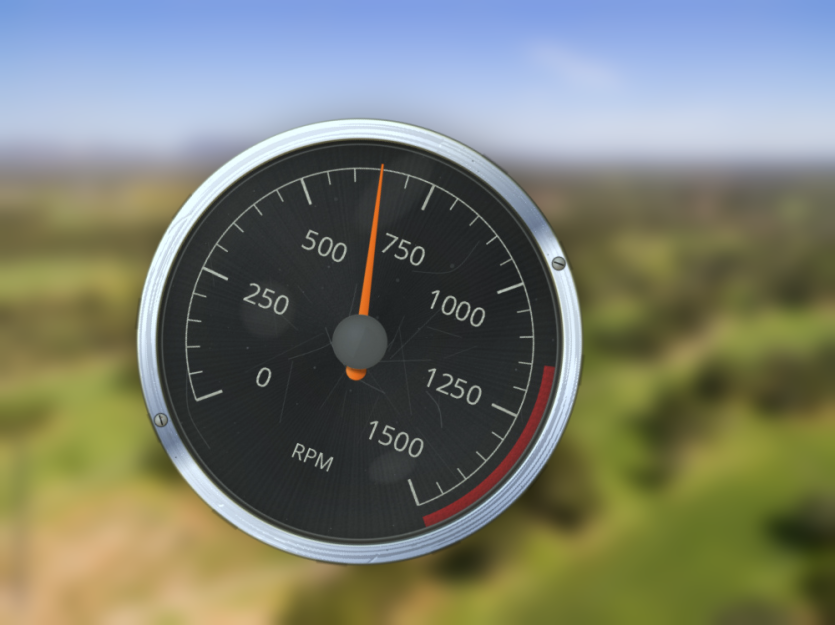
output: **650** rpm
